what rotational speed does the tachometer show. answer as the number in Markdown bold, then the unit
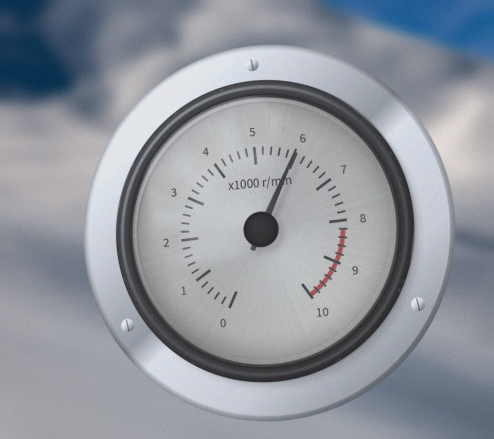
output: **6000** rpm
